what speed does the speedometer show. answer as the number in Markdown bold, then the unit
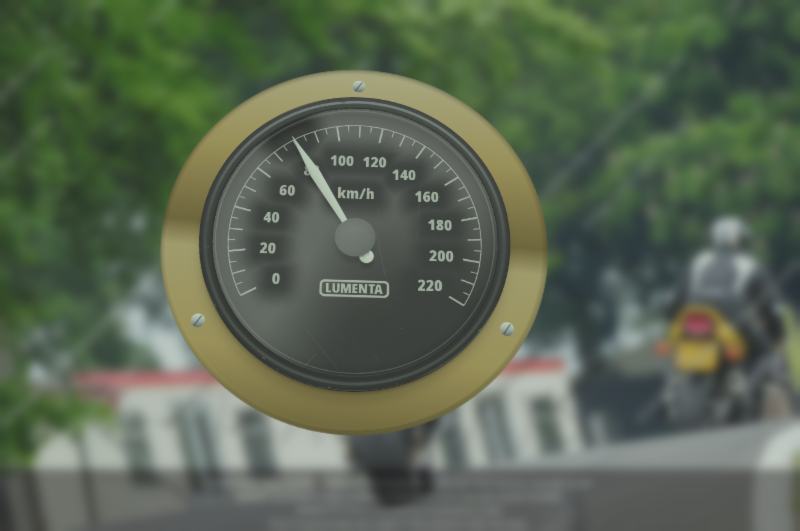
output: **80** km/h
